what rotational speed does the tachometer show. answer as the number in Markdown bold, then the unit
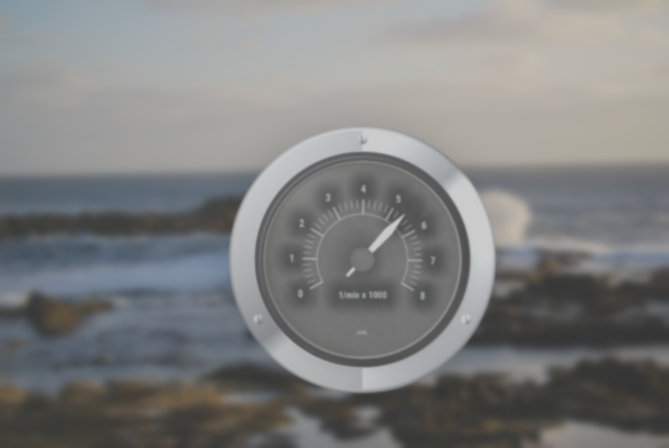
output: **5400** rpm
